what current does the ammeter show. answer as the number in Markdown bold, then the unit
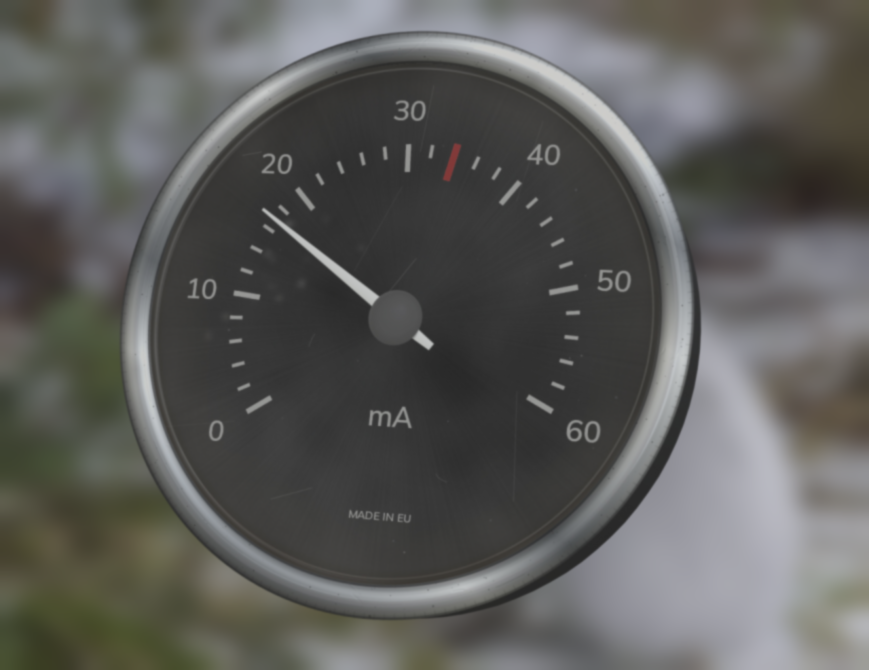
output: **17** mA
